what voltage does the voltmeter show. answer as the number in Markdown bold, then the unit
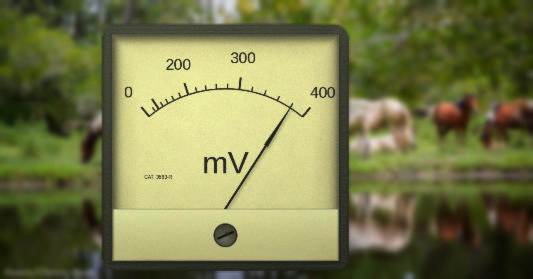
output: **380** mV
